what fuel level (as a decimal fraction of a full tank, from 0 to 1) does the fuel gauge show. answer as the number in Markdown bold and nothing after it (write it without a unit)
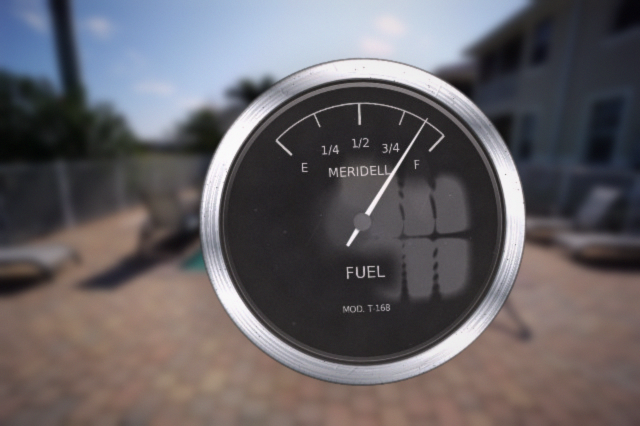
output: **0.875**
